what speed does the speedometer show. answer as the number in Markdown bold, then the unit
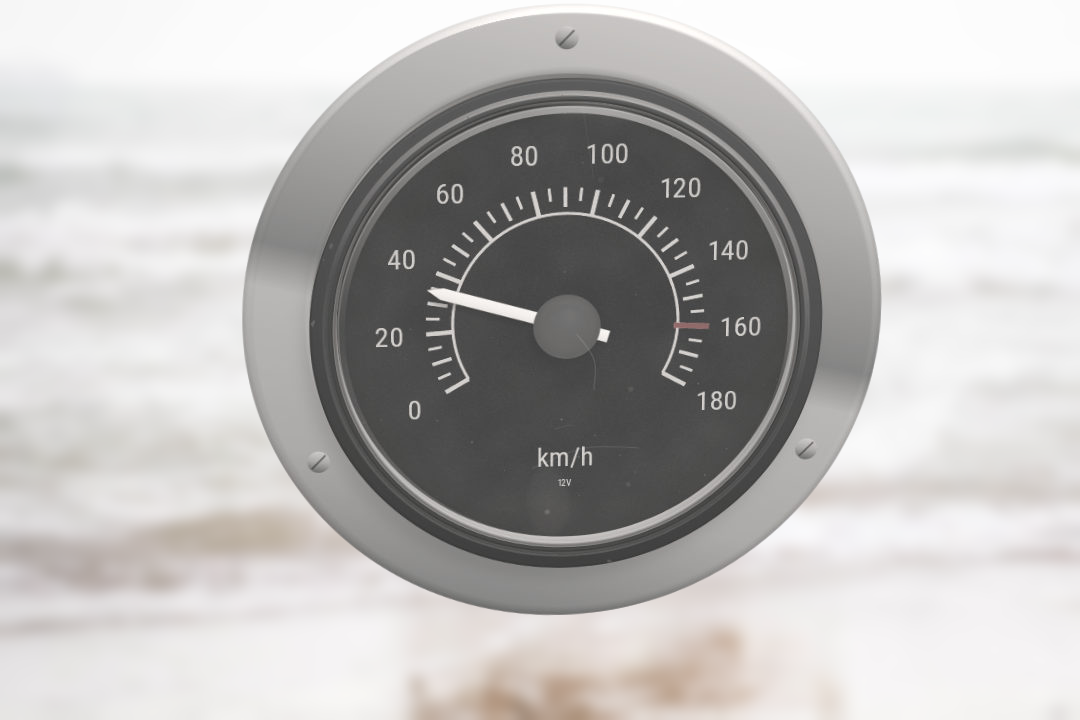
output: **35** km/h
